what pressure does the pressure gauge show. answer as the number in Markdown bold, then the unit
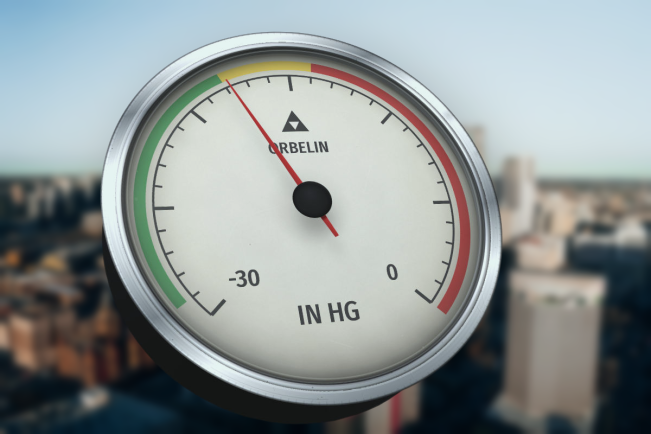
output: **-18** inHg
